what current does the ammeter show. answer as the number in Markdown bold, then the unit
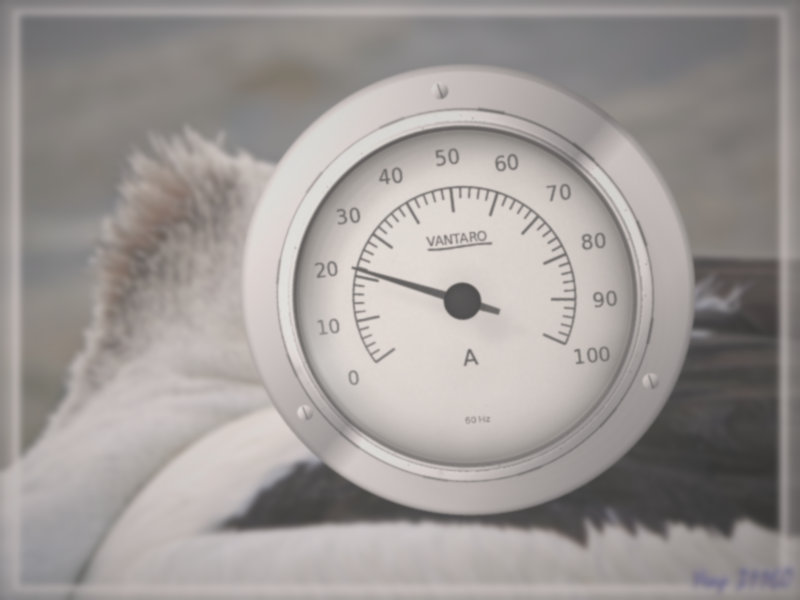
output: **22** A
